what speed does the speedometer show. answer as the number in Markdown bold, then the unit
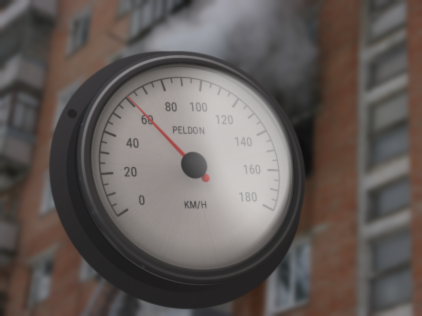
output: **60** km/h
